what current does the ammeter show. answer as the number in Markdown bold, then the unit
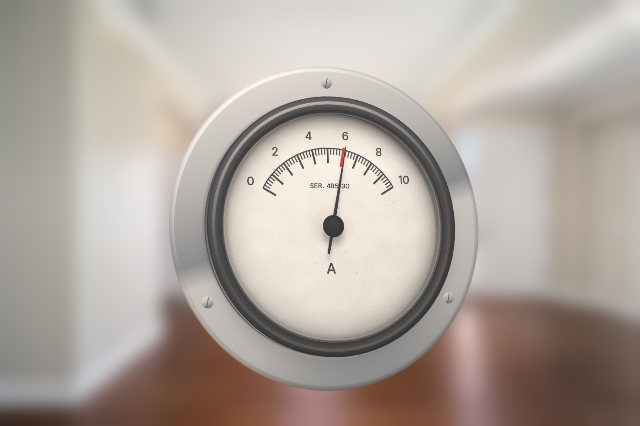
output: **6** A
